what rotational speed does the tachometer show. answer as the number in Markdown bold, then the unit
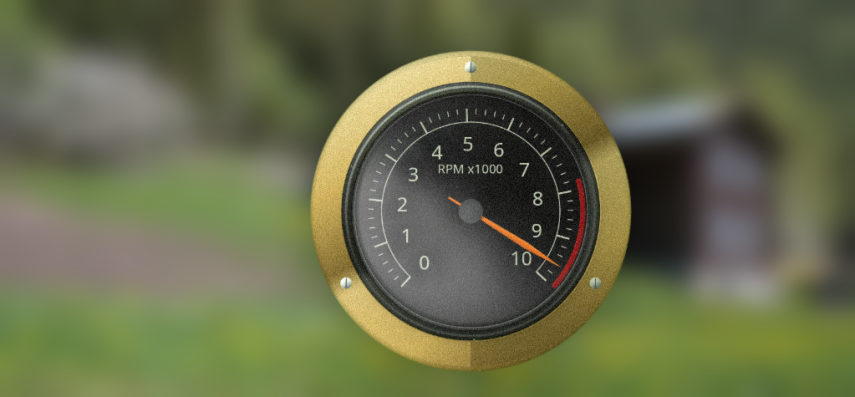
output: **9600** rpm
